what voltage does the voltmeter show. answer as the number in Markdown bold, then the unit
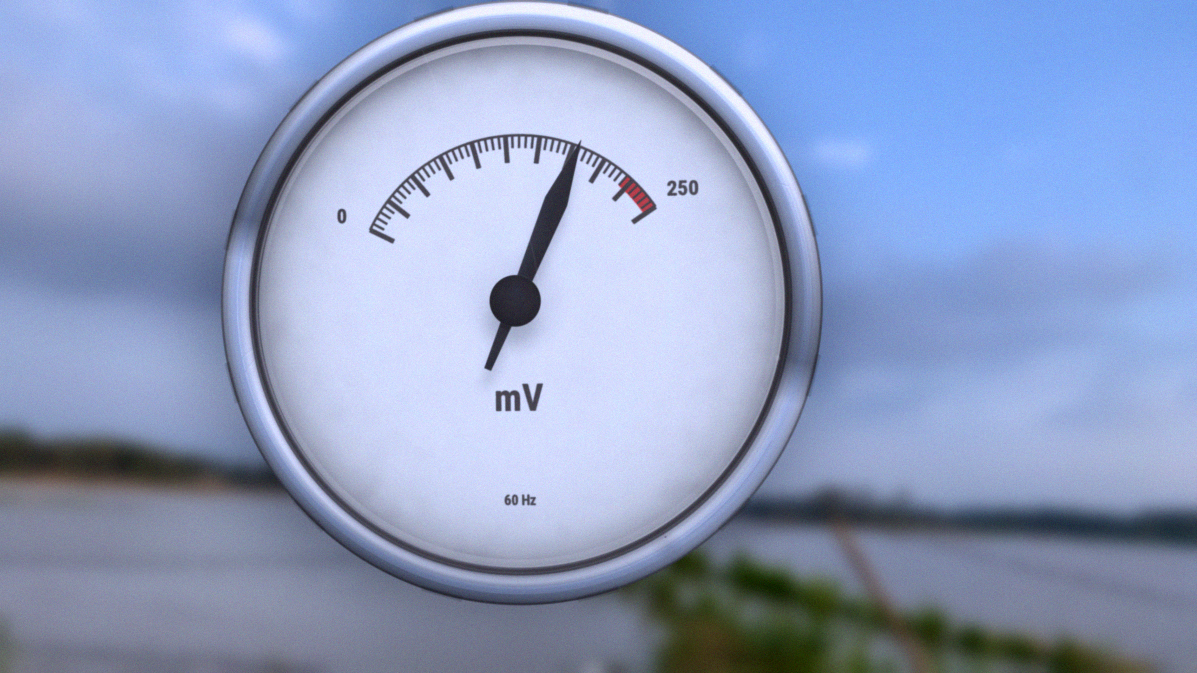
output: **180** mV
